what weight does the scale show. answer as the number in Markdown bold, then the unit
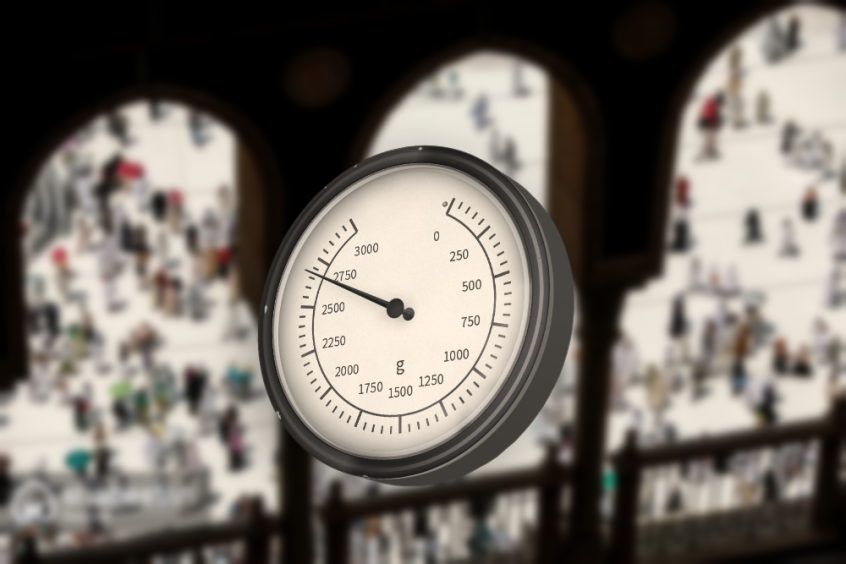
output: **2675** g
